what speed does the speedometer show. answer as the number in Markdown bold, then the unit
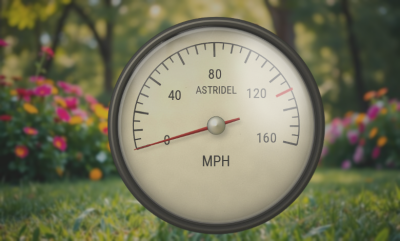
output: **0** mph
